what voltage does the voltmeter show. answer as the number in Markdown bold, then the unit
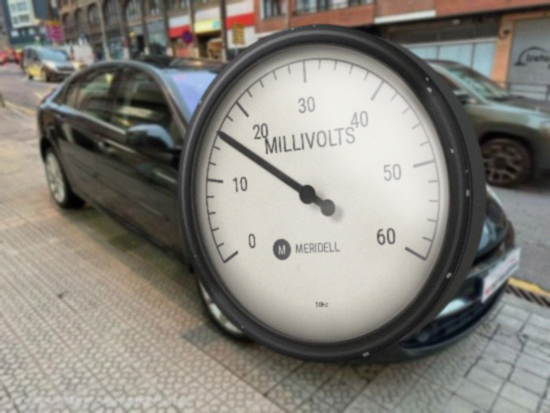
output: **16** mV
